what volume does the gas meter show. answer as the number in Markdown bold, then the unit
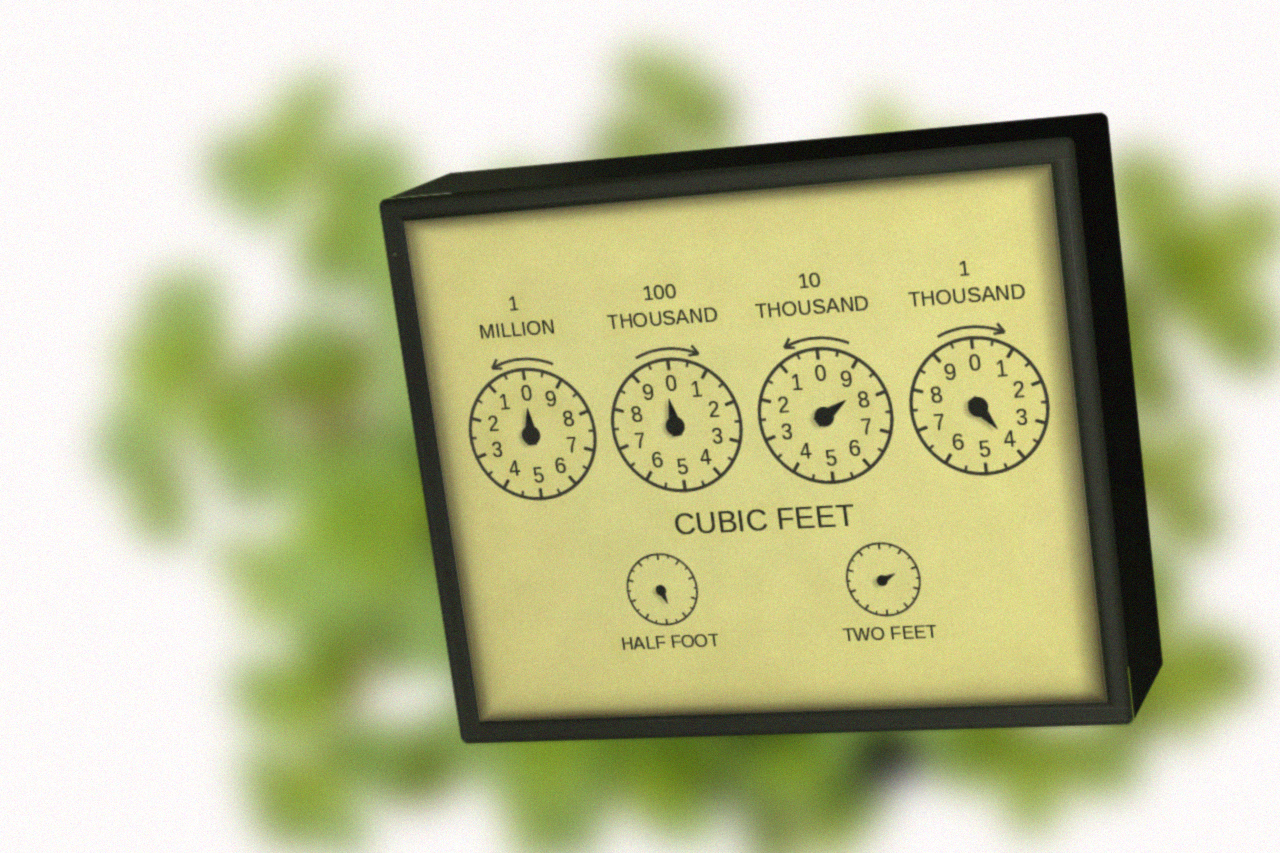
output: **998400** ft³
